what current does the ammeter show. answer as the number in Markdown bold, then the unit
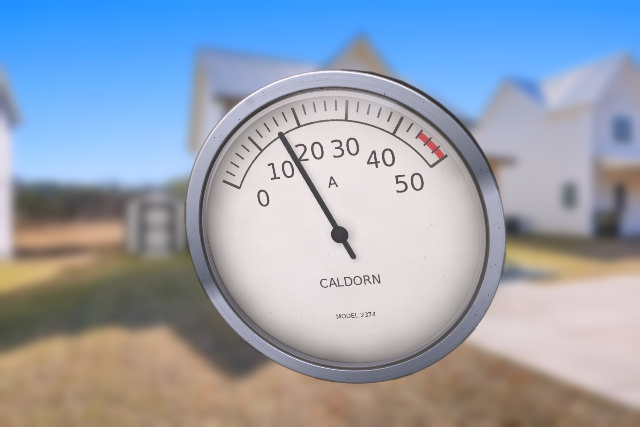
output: **16** A
